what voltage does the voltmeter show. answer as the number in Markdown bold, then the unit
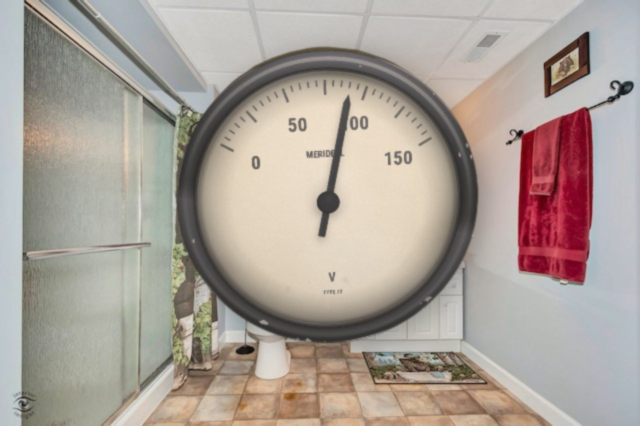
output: **90** V
